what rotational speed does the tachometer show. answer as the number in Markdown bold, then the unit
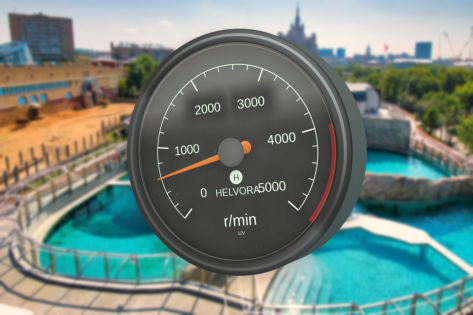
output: **600** rpm
